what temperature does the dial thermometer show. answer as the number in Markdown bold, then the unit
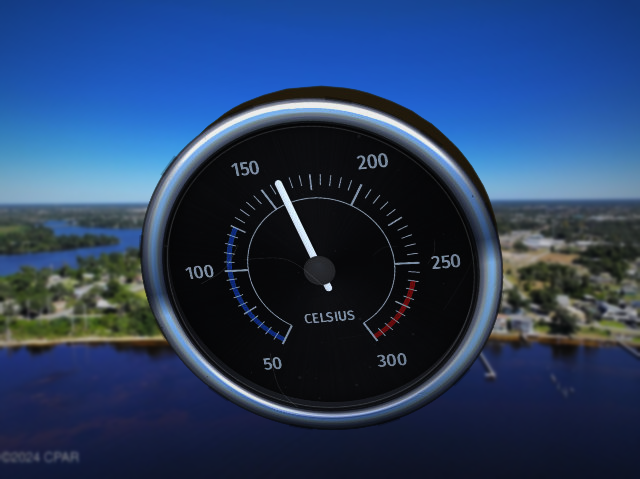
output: **160** °C
